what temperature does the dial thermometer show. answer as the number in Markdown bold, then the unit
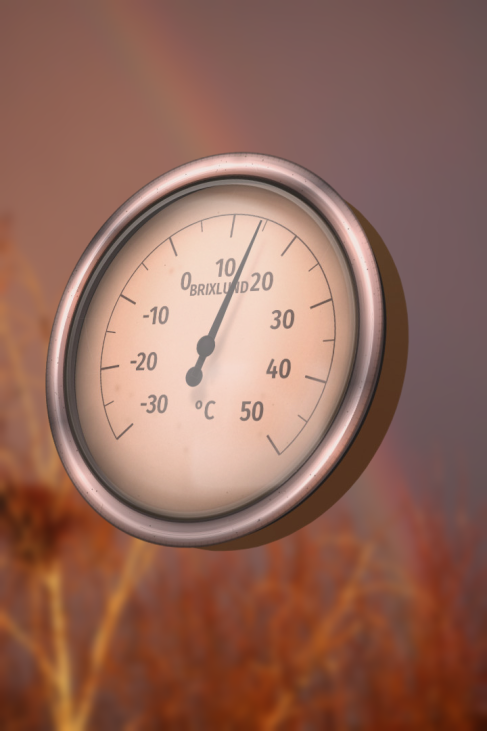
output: **15** °C
